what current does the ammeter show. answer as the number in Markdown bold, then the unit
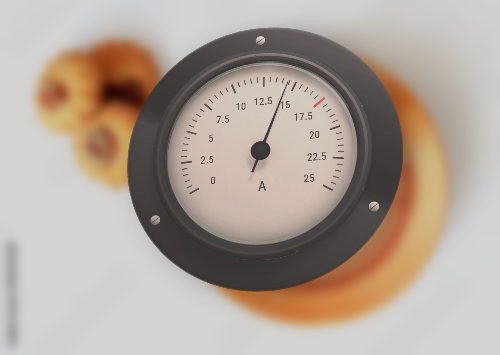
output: **14.5** A
